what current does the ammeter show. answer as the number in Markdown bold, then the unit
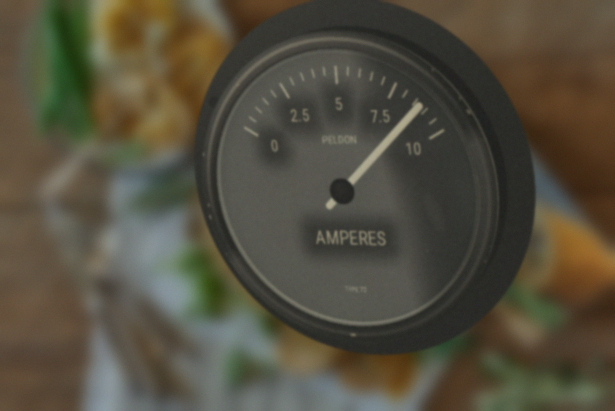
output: **8.75** A
